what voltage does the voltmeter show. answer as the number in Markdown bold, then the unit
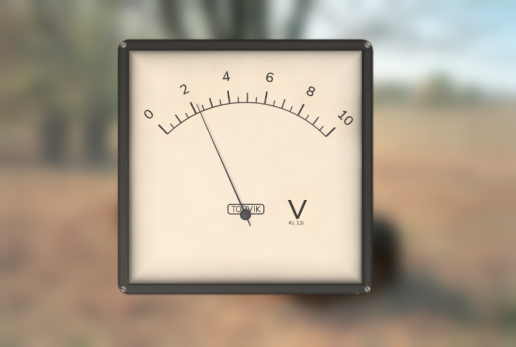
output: **2.25** V
